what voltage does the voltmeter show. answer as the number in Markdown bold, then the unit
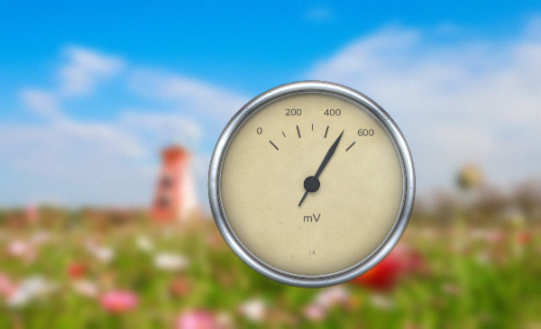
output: **500** mV
